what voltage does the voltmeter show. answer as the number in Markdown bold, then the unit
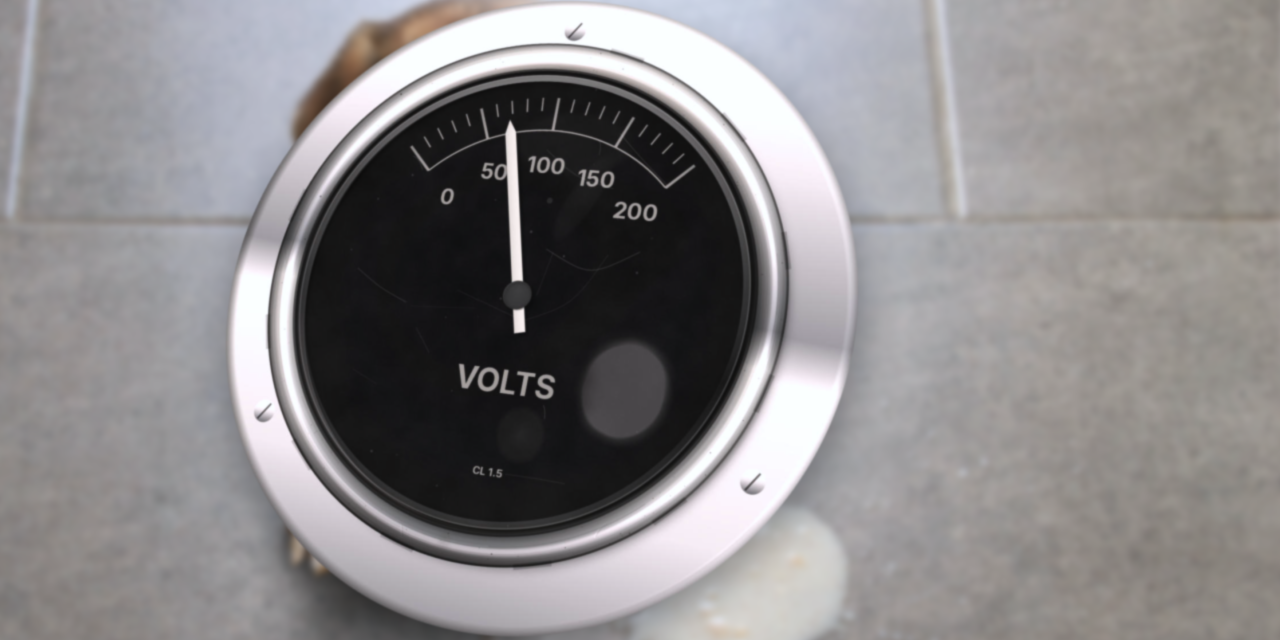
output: **70** V
